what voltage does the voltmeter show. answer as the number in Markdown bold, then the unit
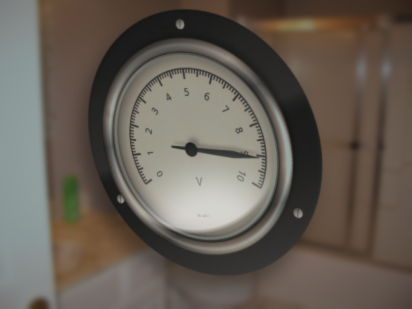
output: **9** V
